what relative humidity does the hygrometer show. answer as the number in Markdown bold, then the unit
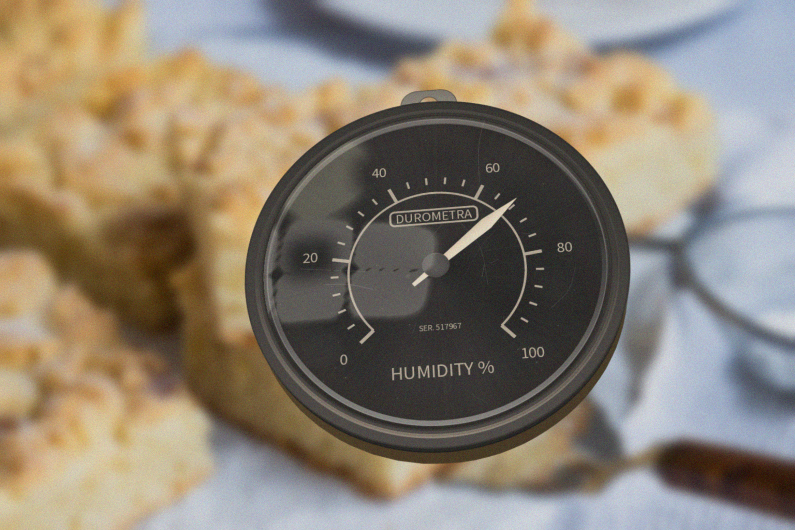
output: **68** %
